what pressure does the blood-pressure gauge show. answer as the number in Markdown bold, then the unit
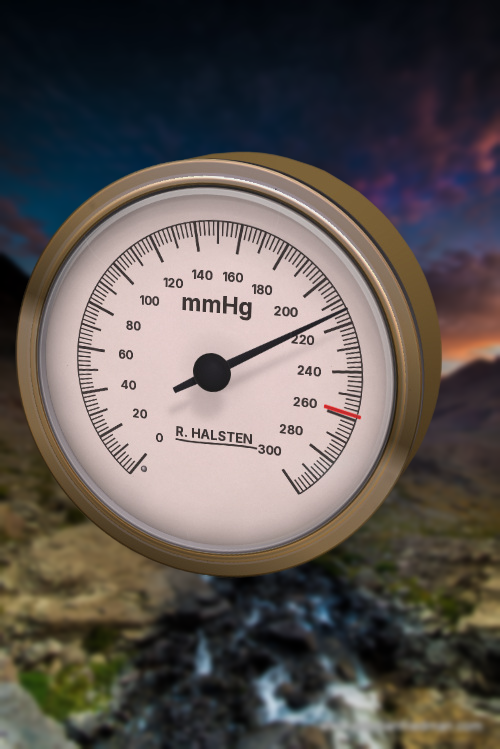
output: **214** mmHg
